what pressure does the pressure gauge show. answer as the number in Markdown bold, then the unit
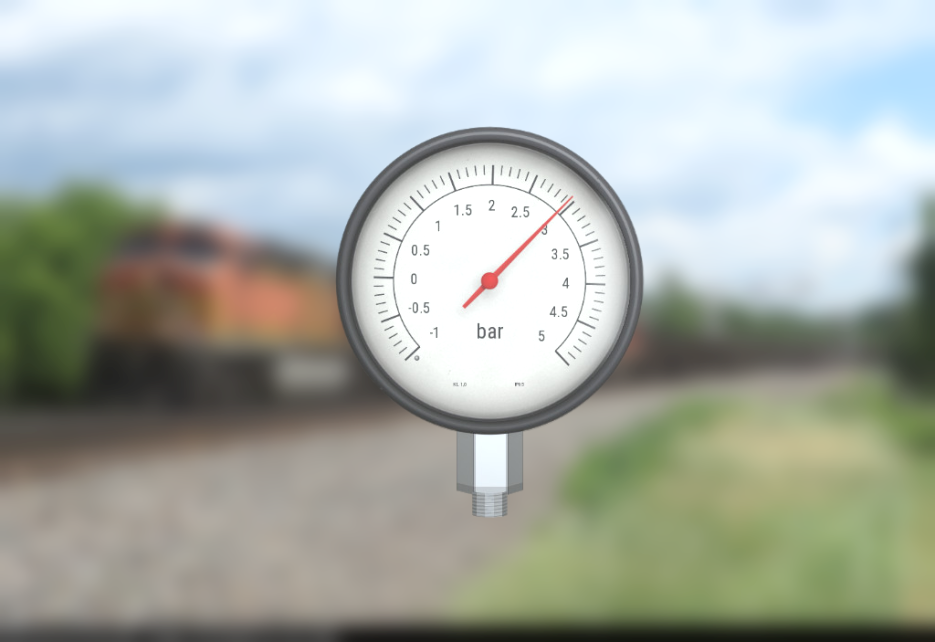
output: **2.95** bar
